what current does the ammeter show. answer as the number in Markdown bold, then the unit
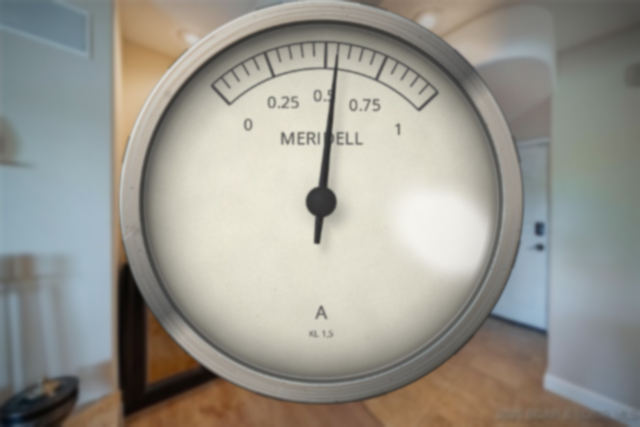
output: **0.55** A
